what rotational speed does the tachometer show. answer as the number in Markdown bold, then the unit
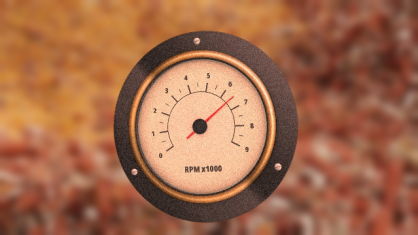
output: **6500** rpm
